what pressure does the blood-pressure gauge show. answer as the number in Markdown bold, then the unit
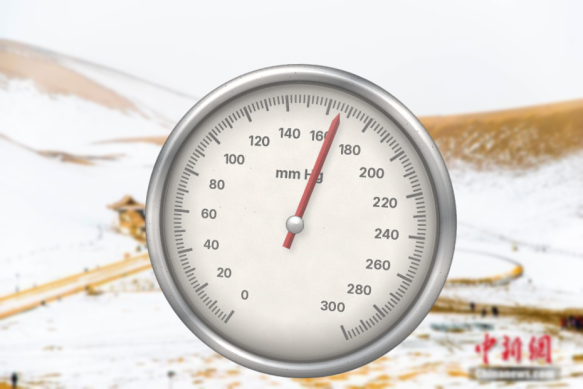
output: **166** mmHg
